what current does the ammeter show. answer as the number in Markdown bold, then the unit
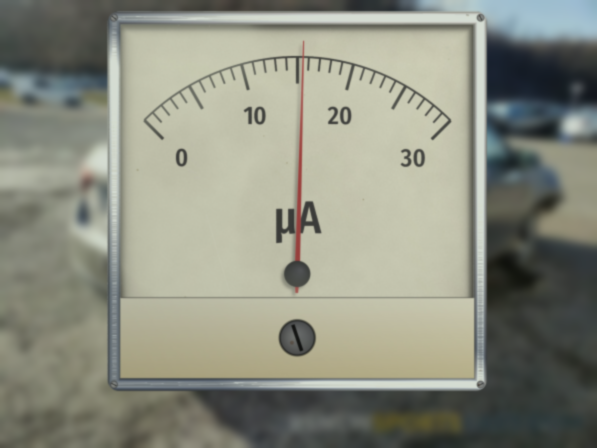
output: **15.5** µA
